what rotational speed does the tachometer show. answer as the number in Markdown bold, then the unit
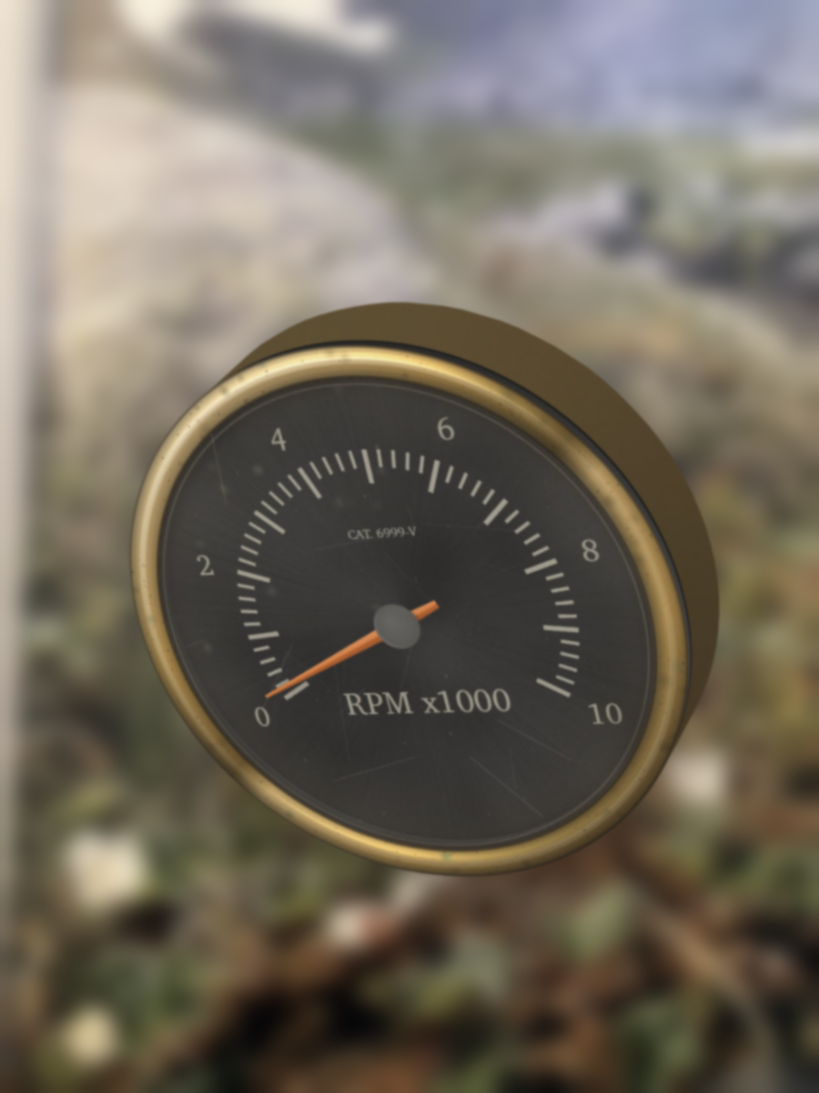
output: **200** rpm
